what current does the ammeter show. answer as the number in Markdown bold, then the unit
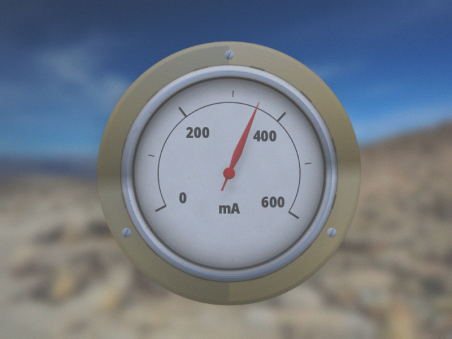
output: **350** mA
